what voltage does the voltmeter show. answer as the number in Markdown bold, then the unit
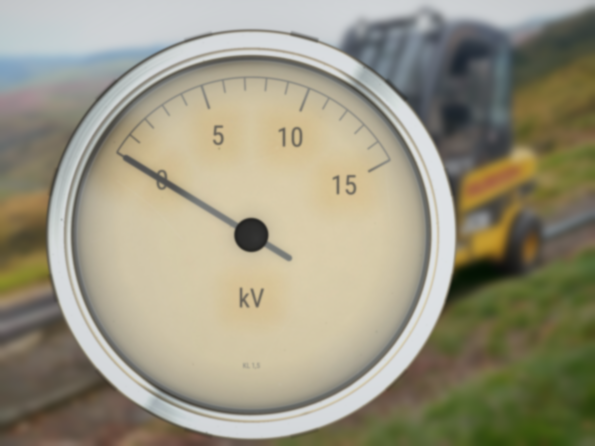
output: **0** kV
